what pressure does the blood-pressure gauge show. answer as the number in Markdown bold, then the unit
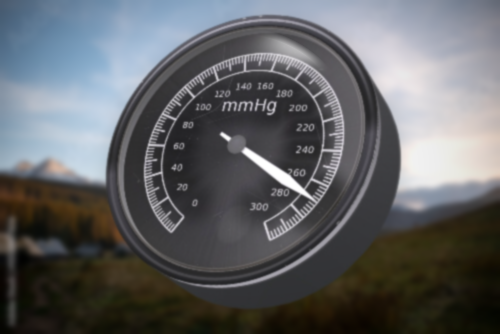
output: **270** mmHg
